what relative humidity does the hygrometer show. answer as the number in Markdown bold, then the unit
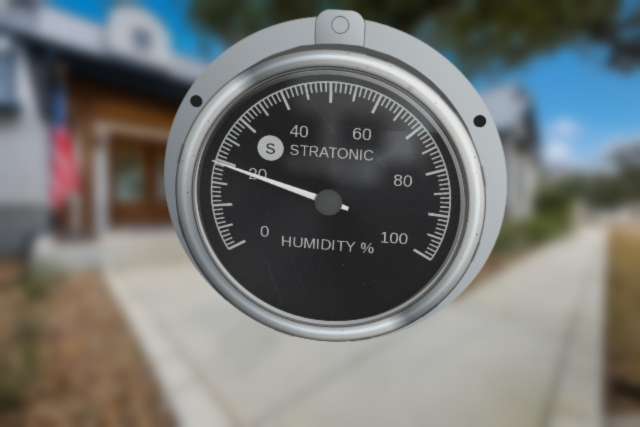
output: **20** %
